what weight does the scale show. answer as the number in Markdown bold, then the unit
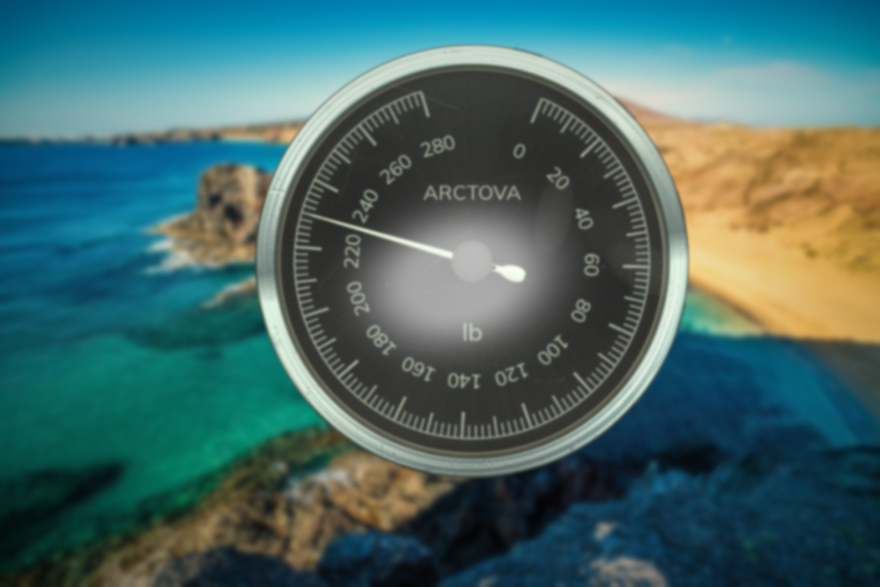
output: **230** lb
